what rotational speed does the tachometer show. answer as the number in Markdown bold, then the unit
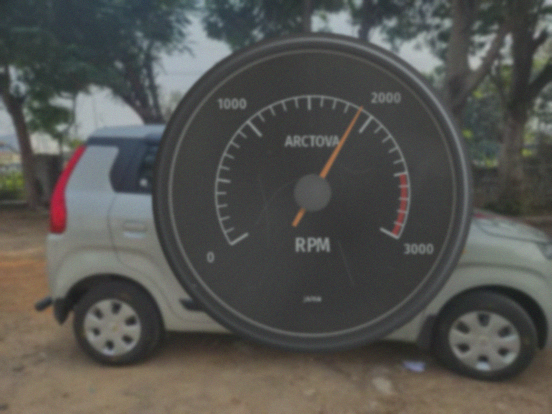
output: **1900** rpm
